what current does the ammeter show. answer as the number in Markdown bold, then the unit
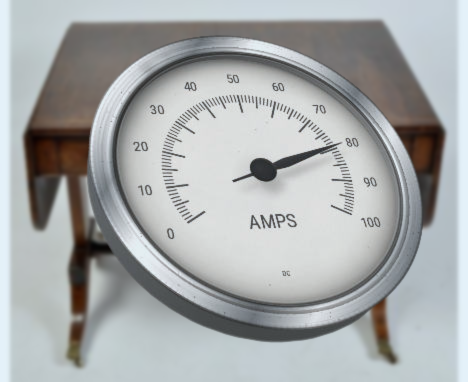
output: **80** A
